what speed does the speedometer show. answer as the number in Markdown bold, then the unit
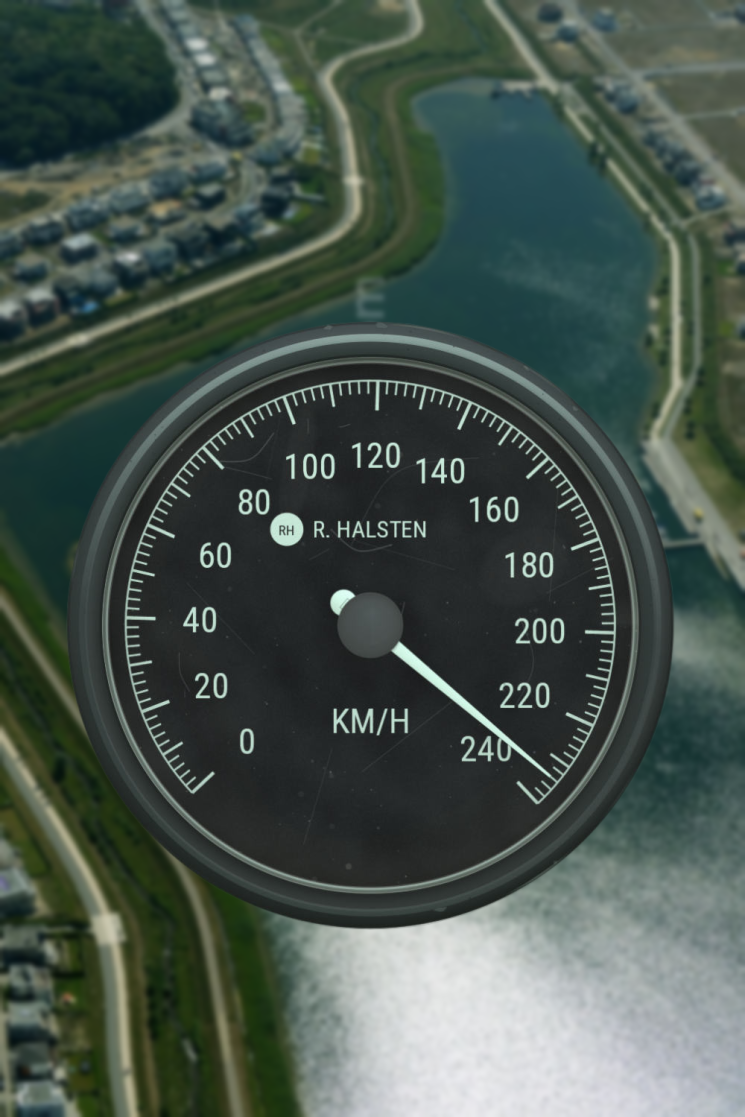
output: **234** km/h
